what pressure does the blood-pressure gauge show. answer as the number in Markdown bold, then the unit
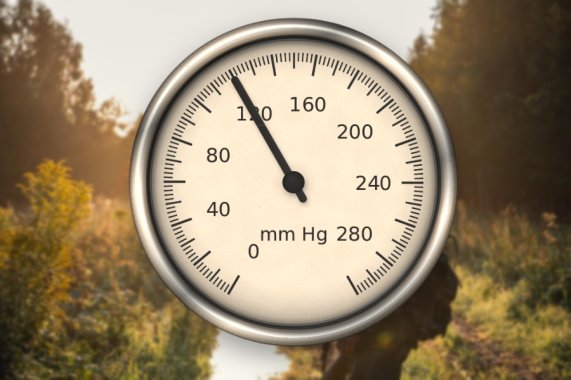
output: **120** mmHg
